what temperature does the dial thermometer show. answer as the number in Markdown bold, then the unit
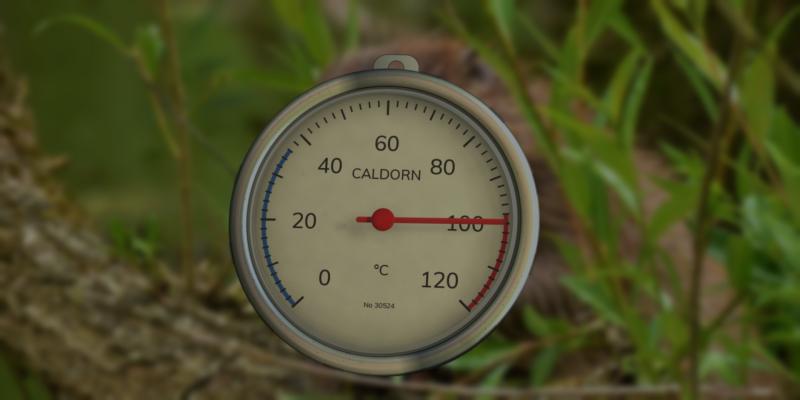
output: **100** °C
